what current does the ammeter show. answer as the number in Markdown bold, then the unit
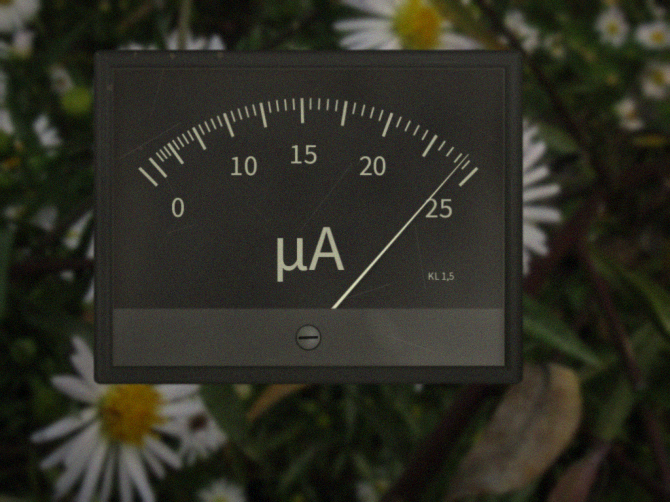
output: **24.25** µA
